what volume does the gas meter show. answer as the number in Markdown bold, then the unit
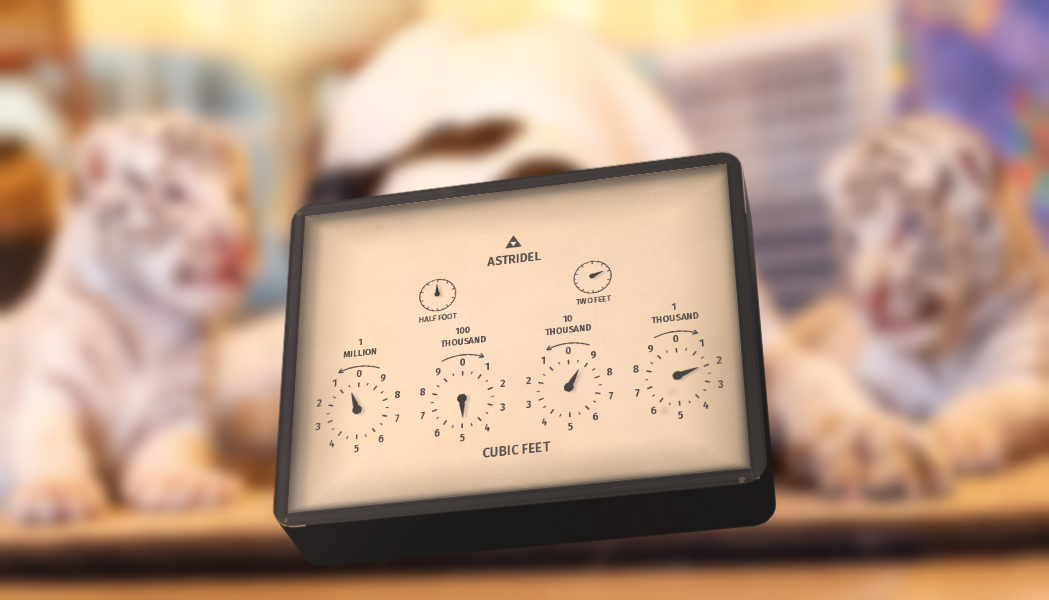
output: **49200** ft³
